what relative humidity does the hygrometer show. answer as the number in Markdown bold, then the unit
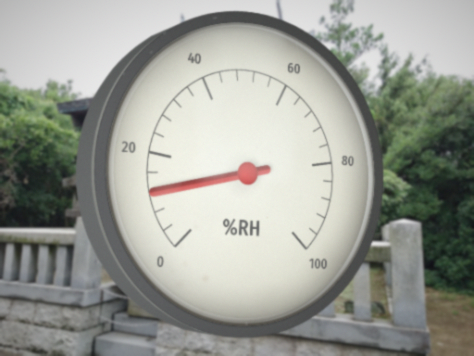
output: **12** %
